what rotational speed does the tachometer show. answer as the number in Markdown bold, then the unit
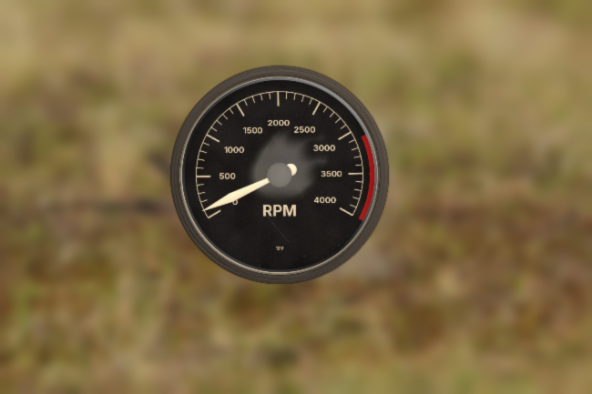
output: **100** rpm
